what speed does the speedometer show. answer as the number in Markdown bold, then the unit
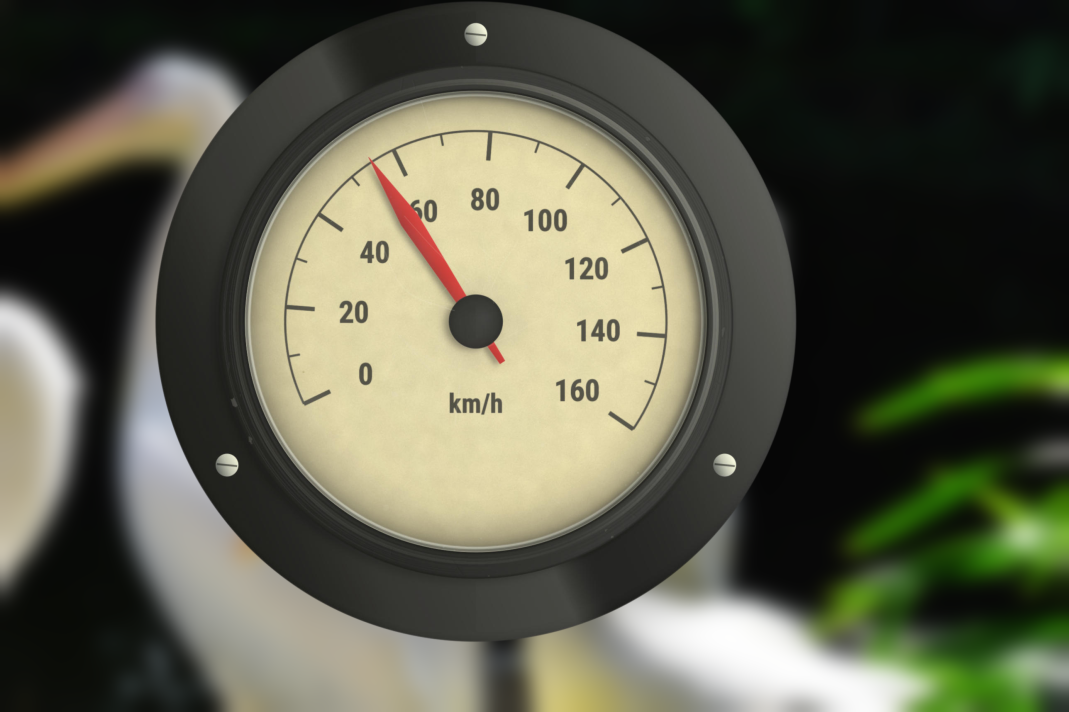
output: **55** km/h
